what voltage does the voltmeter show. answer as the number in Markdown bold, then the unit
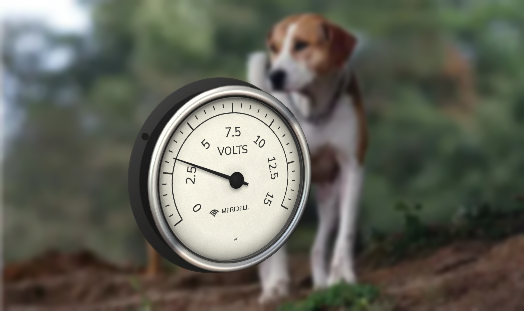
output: **3.25** V
